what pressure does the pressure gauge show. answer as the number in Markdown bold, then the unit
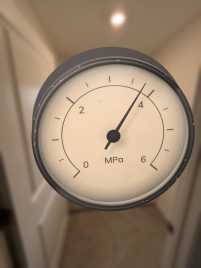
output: **3.75** MPa
